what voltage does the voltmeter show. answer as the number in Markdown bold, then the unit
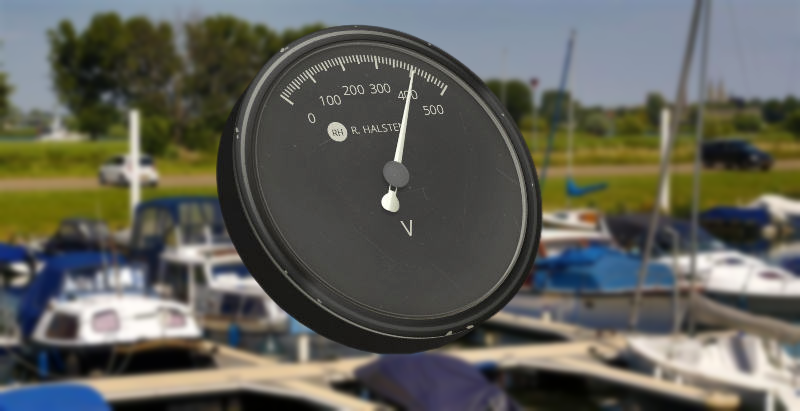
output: **400** V
